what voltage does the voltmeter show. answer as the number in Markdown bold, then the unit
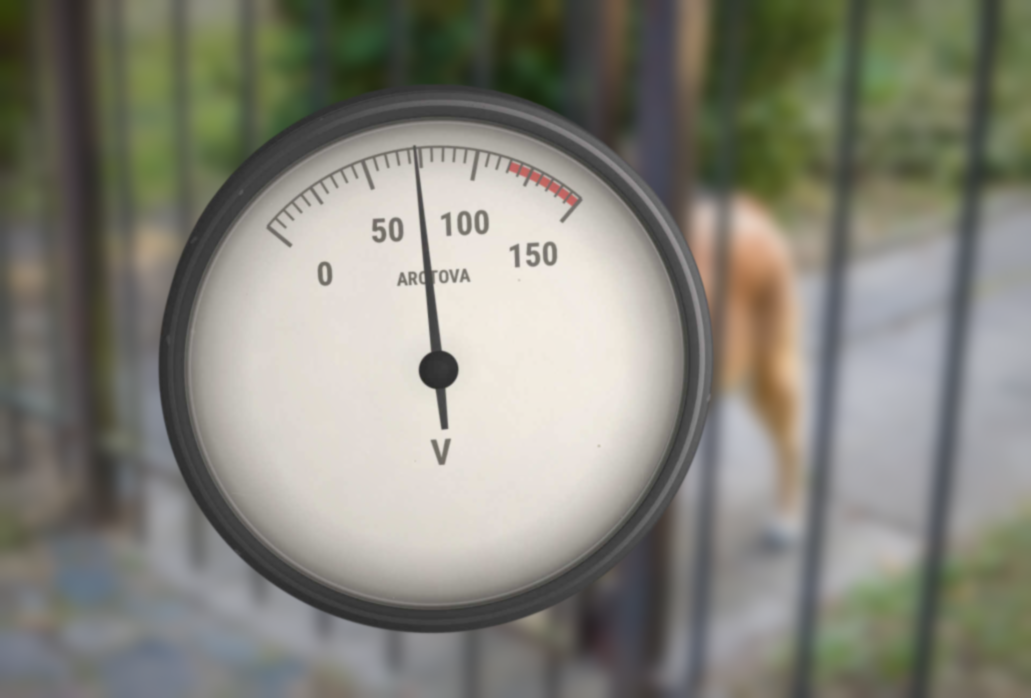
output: **72.5** V
